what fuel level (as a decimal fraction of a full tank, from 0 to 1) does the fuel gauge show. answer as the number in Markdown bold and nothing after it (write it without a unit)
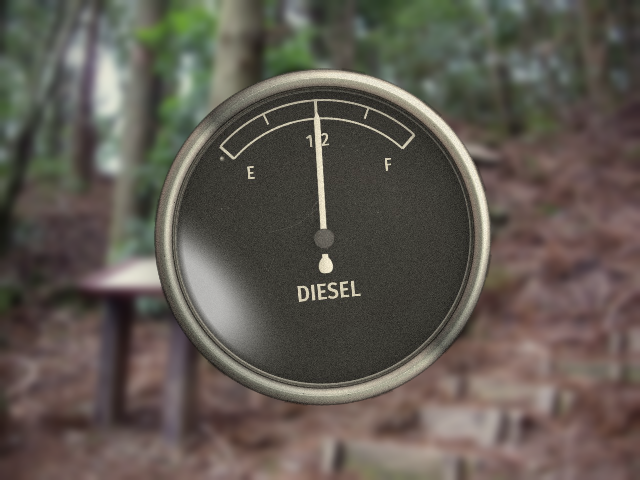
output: **0.5**
